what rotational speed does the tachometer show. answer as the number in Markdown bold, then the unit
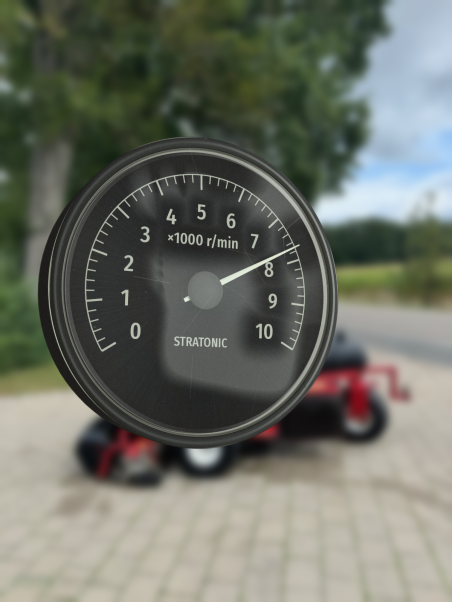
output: **7700** rpm
